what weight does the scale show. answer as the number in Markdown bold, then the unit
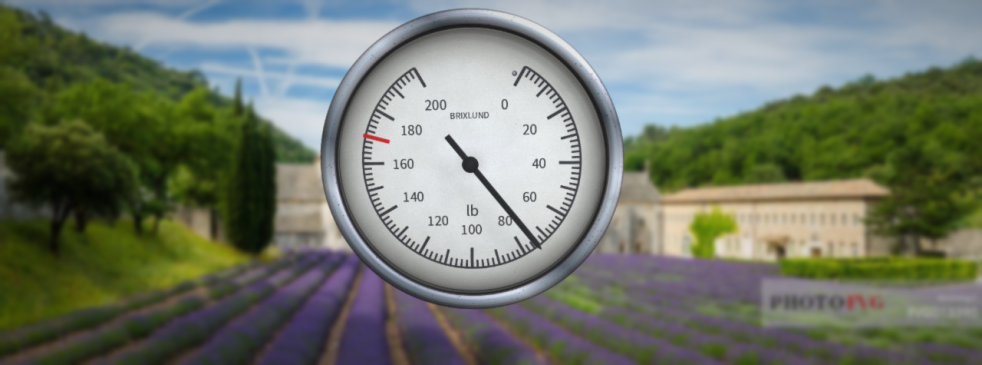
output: **74** lb
